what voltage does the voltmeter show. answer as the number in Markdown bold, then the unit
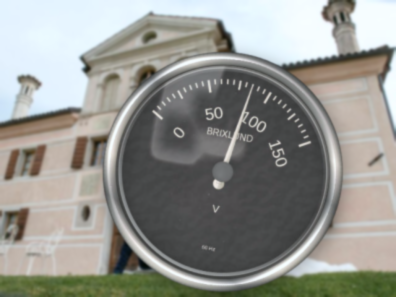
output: **85** V
